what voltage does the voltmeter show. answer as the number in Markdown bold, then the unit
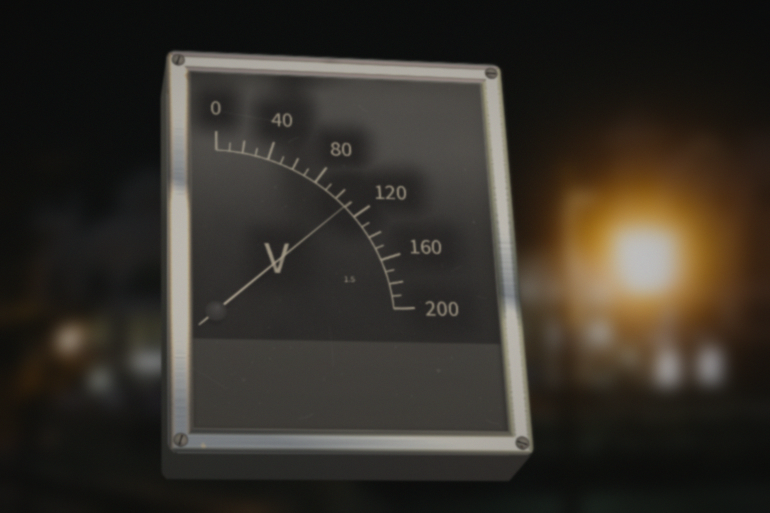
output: **110** V
